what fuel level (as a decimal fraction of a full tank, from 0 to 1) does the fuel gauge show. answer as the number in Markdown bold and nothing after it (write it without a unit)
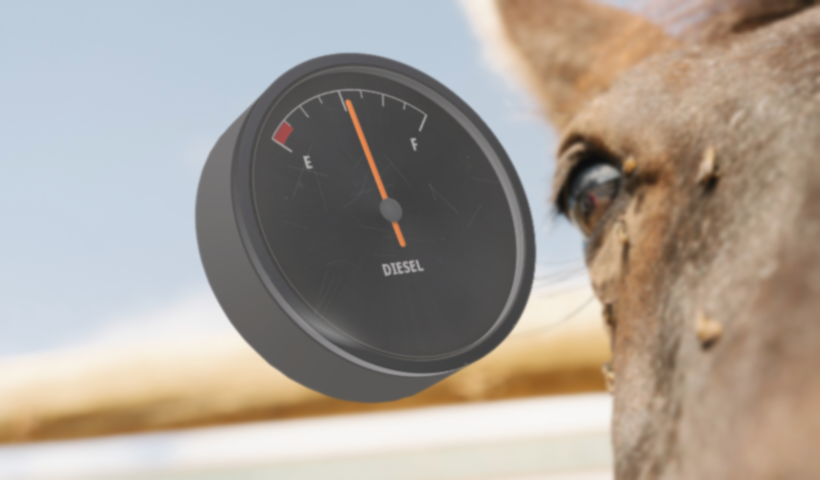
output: **0.5**
